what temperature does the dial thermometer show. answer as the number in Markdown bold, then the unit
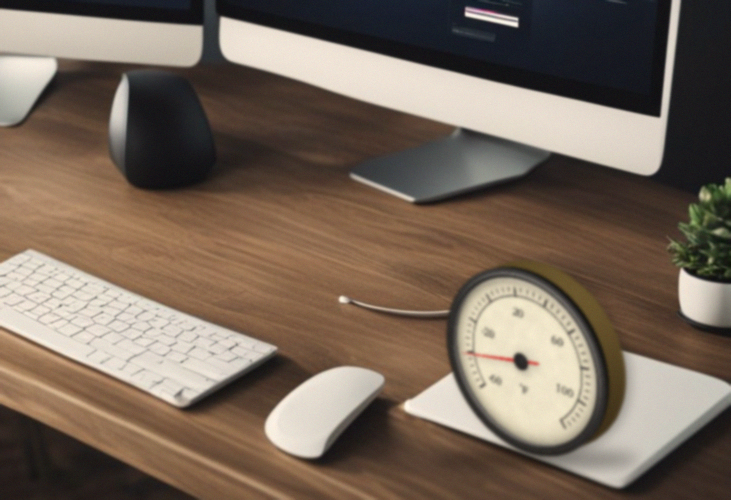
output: **-40** °F
